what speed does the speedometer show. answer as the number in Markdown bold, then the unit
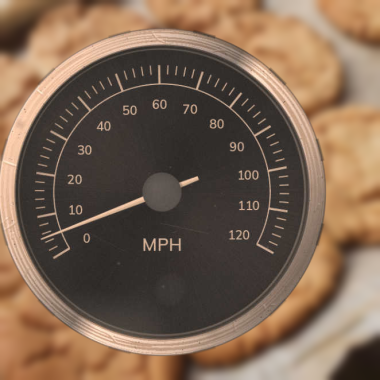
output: **5** mph
